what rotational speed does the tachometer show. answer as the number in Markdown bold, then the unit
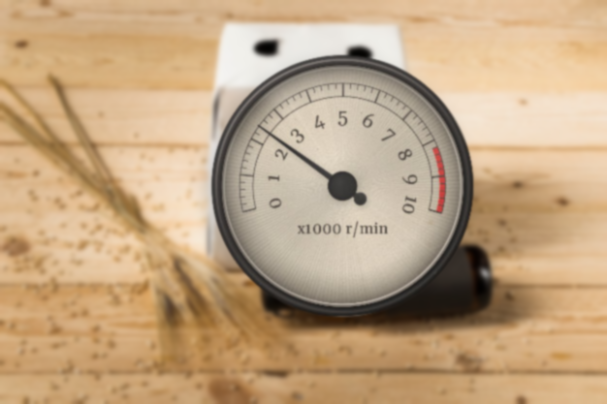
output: **2400** rpm
